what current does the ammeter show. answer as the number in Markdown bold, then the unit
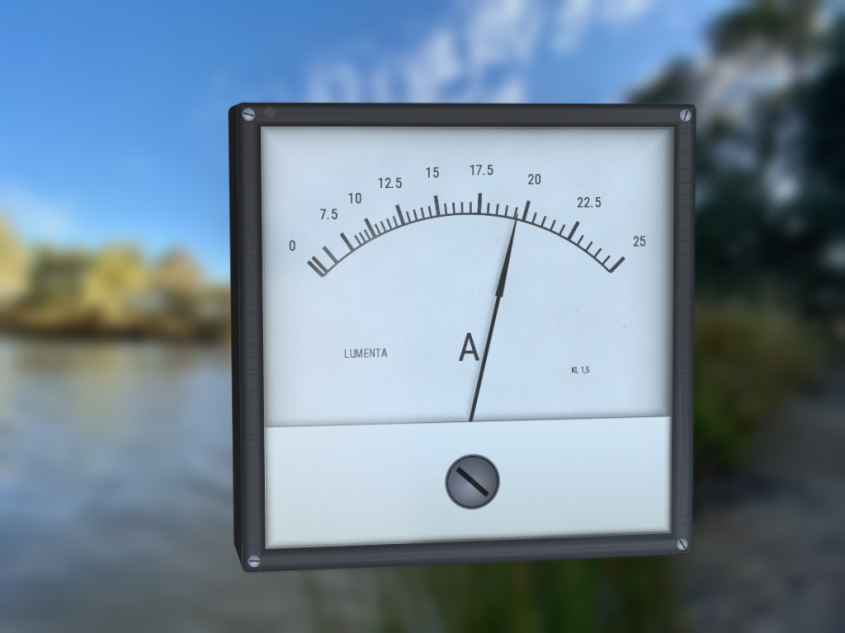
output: **19.5** A
